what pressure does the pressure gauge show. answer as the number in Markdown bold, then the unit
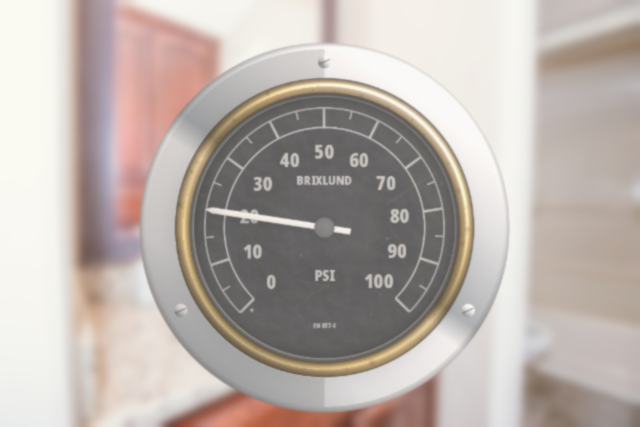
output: **20** psi
